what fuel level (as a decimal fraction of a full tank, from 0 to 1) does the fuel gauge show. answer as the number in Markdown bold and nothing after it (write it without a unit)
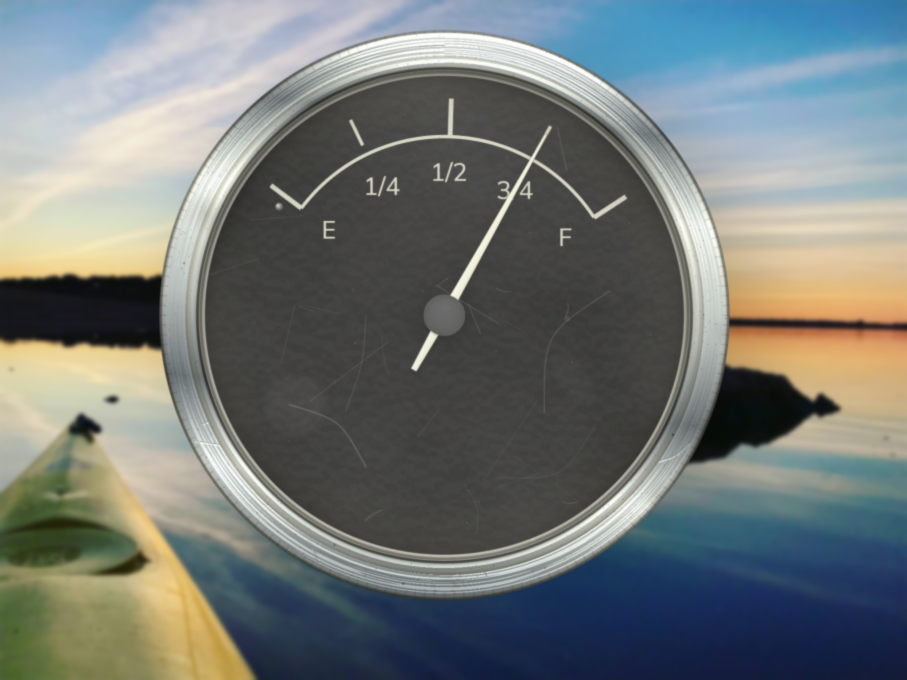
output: **0.75**
